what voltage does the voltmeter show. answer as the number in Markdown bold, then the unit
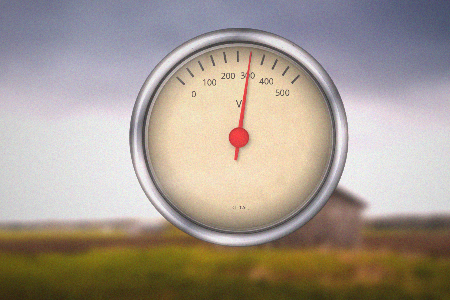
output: **300** V
